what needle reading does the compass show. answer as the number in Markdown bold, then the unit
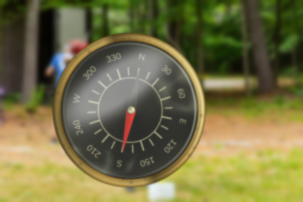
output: **180** °
